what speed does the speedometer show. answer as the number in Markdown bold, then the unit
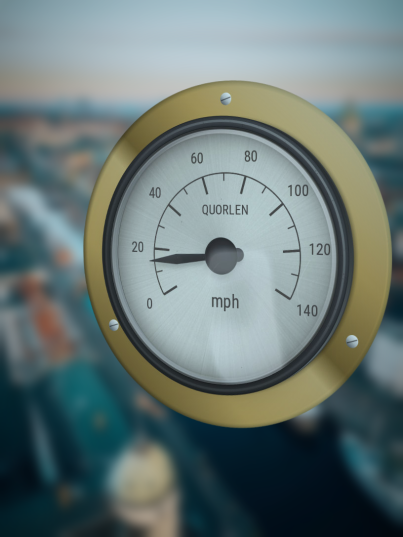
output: **15** mph
